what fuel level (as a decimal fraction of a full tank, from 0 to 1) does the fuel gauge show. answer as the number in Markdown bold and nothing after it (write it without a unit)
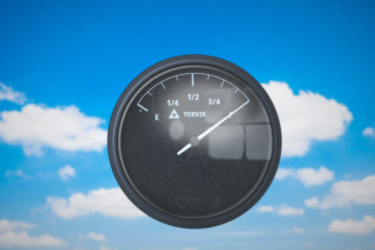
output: **1**
